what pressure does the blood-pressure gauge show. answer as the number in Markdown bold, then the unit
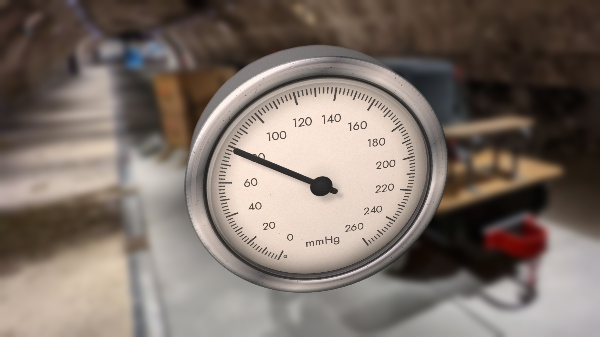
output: **80** mmHg
